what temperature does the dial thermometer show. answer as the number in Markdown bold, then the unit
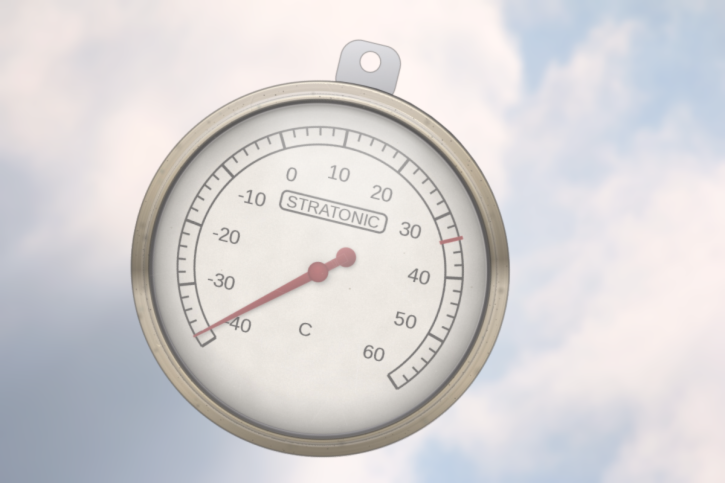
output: **-38** °C
